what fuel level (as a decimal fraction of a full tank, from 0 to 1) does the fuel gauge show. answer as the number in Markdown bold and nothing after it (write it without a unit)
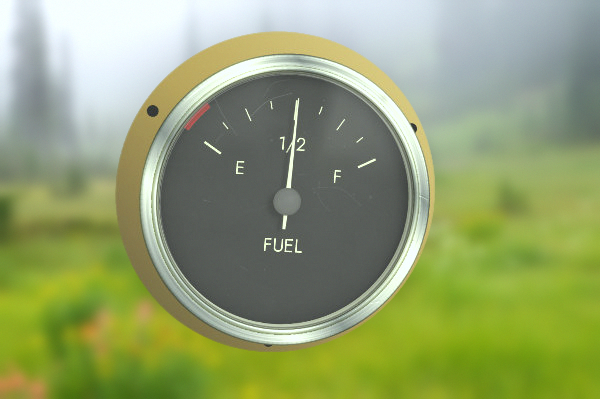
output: **0.5**
